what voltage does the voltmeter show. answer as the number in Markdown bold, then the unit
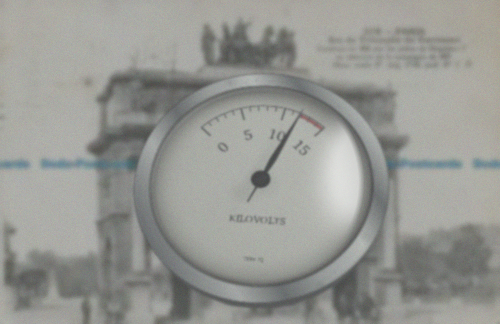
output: **12** kV
